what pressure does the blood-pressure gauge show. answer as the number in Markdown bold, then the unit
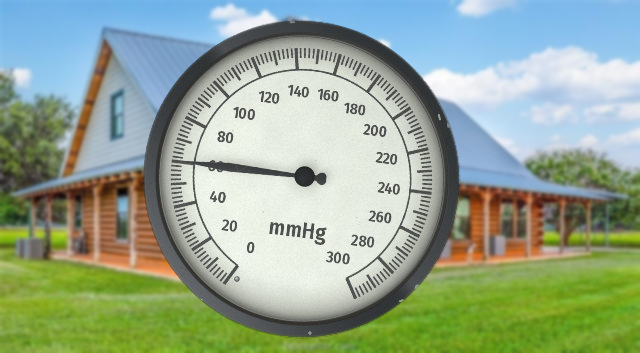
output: **60** mmHg
